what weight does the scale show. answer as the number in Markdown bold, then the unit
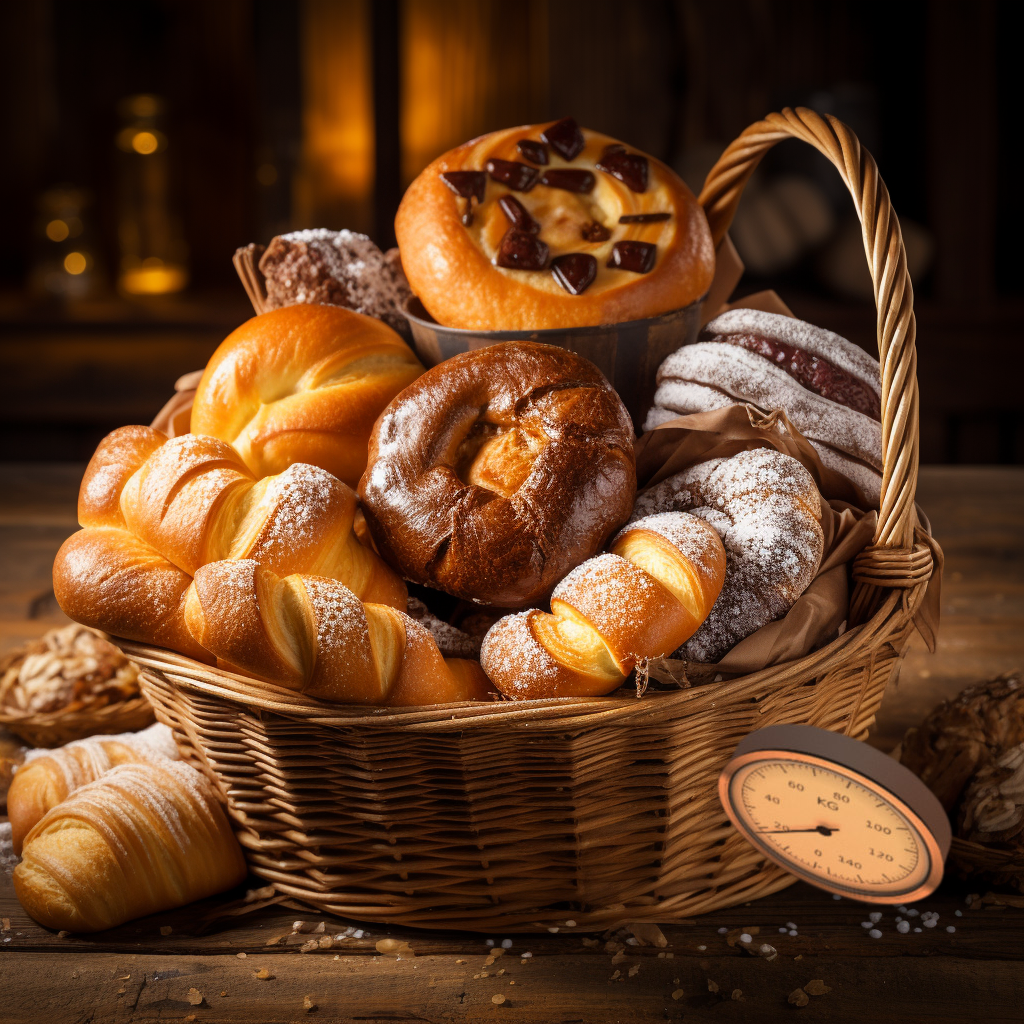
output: **20** kg
